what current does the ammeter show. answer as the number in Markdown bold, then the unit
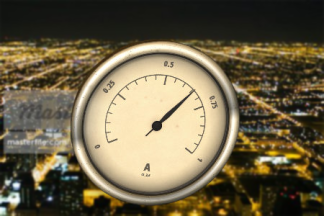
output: **0.65** A
